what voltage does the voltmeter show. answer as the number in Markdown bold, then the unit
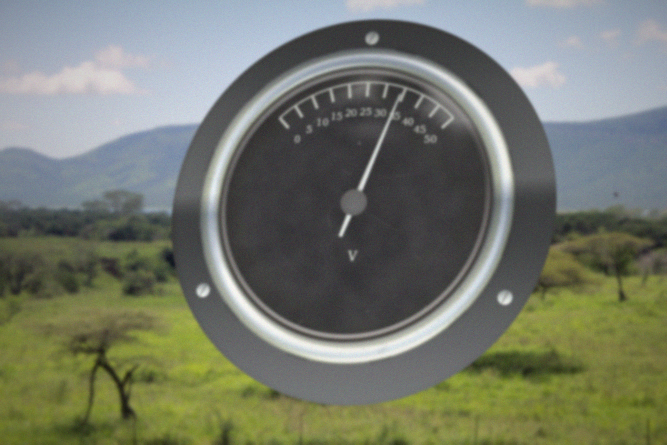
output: **35** V
